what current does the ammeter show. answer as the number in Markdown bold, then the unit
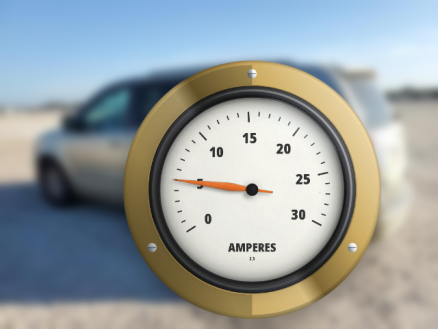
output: **5** A
